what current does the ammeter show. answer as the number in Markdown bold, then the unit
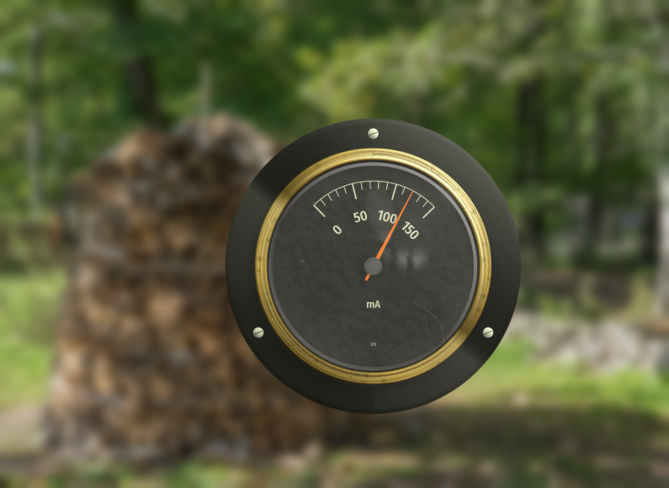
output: **120** mA
